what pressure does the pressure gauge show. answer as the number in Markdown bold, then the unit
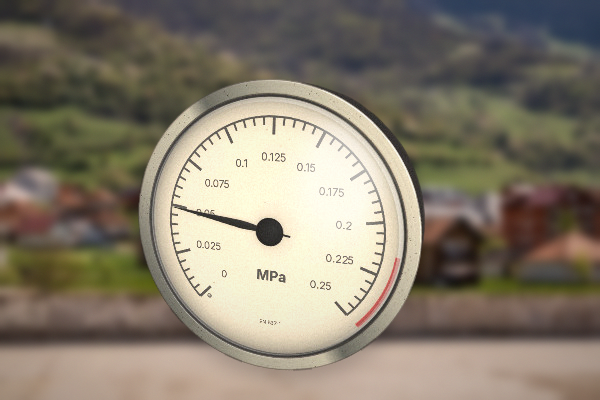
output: **0.05** MPa
